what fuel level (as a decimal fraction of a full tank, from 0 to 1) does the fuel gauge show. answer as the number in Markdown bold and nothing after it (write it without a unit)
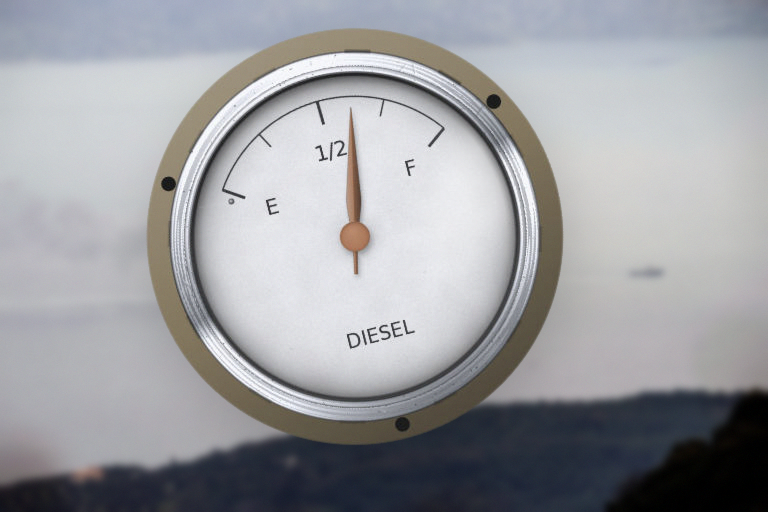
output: **0.625**
